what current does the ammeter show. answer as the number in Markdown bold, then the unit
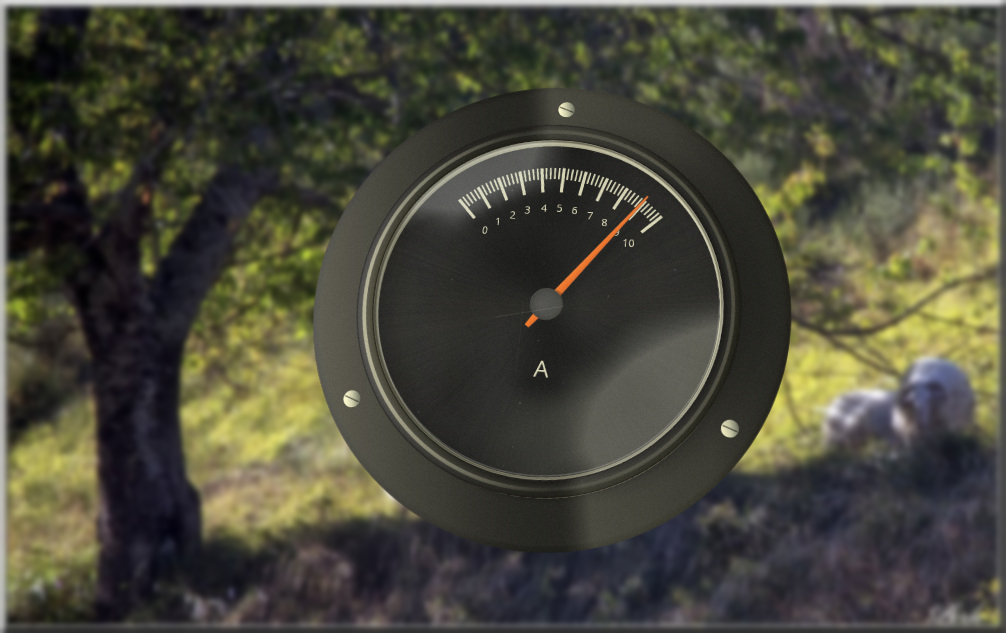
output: **9** A
